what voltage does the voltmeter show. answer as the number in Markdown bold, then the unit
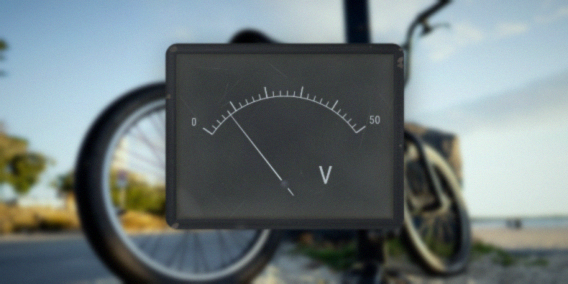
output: **8** V
